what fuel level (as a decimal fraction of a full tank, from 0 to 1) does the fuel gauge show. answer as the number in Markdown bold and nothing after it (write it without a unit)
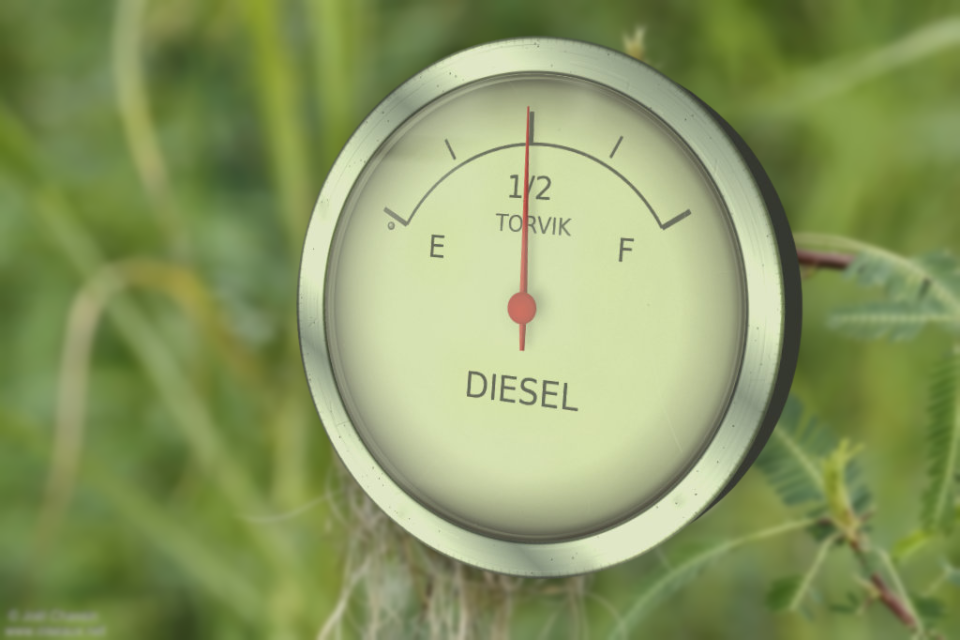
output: **0.5**
